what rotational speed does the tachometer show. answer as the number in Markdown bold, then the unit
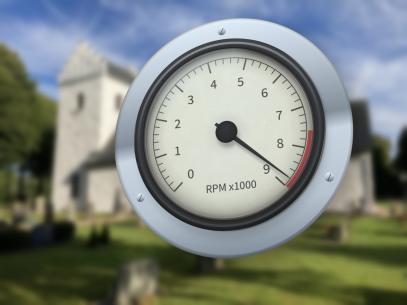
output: **8800** rpm
